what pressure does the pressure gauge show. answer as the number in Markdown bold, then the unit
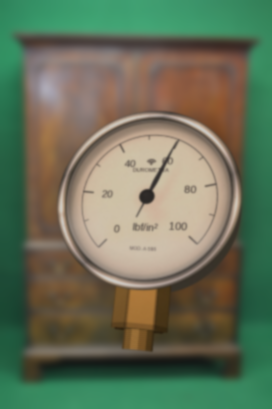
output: **60** psi
